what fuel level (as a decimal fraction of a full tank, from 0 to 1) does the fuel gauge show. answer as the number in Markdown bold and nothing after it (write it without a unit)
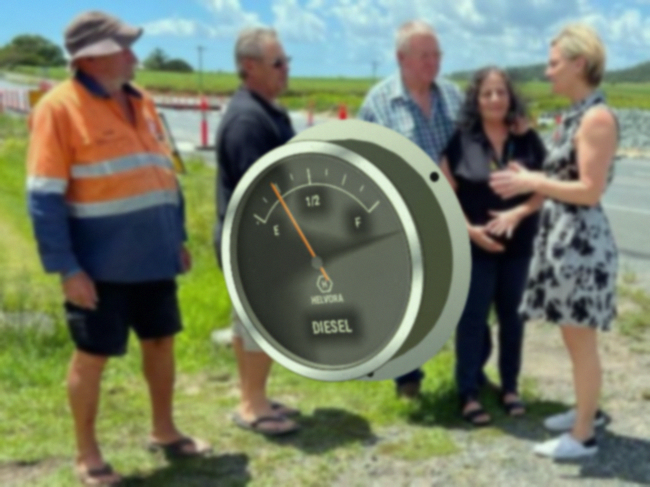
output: **0.25**
